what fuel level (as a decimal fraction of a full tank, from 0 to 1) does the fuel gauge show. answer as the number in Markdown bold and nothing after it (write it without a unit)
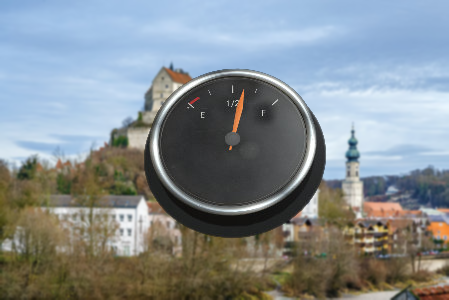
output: **0.625**
